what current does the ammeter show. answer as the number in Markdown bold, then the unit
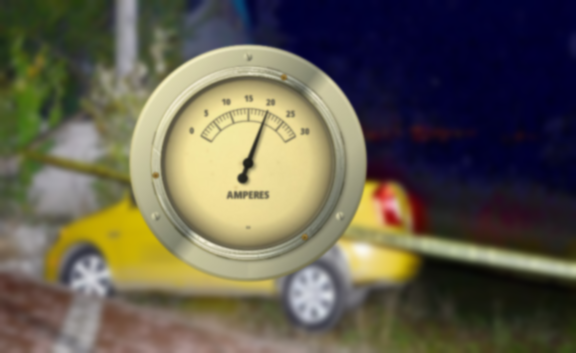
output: **20** A
